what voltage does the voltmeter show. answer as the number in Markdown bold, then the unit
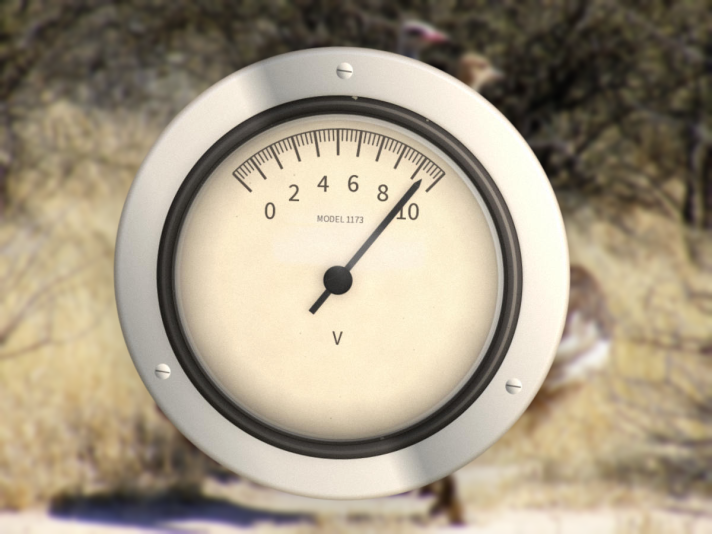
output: **9.4** V
